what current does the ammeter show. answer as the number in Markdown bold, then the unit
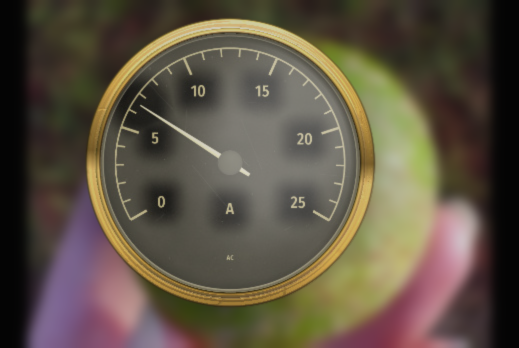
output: **6.5** A
